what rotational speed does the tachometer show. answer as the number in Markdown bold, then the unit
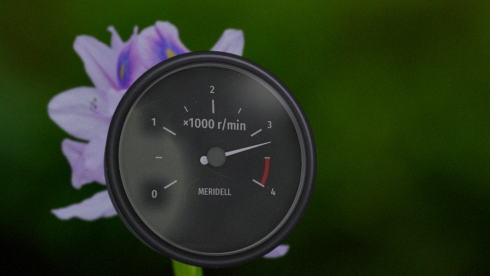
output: **3250** rpm
